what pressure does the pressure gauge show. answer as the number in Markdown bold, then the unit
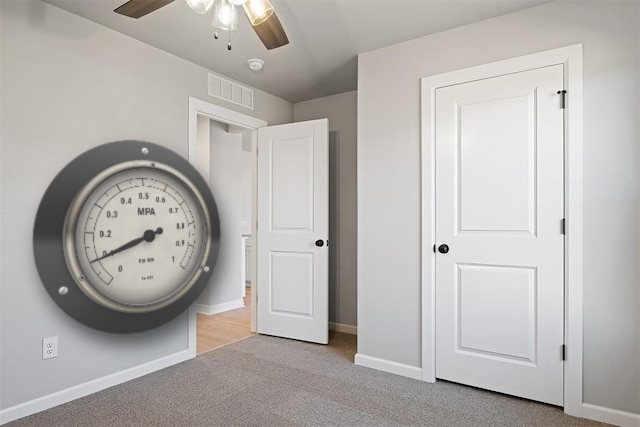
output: **0.1** MPa
